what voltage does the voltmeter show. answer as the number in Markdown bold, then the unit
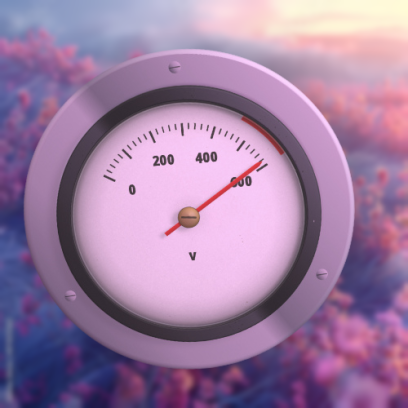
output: **580** V
